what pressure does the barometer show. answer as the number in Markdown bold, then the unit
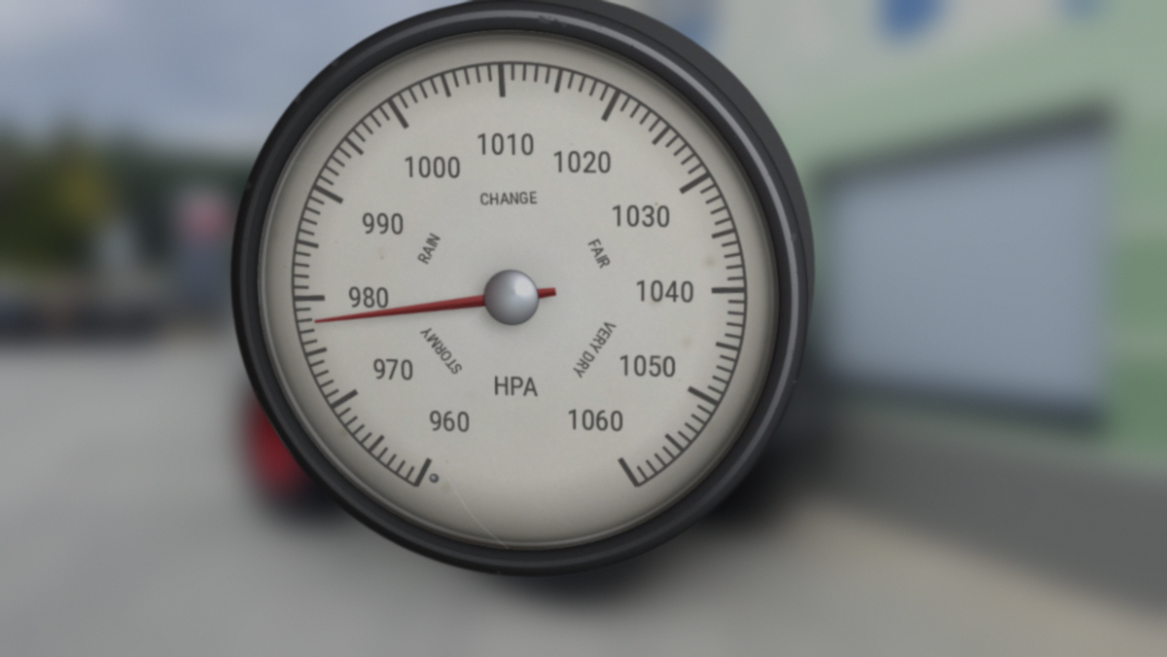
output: **978** hPa
